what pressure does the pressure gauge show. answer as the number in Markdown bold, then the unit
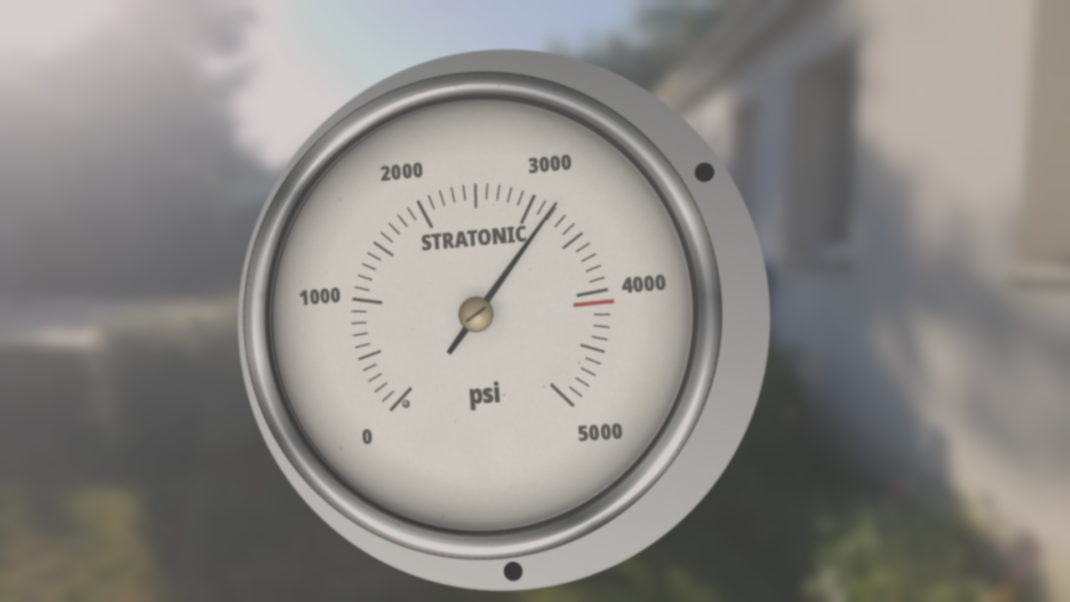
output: **3200** psi
